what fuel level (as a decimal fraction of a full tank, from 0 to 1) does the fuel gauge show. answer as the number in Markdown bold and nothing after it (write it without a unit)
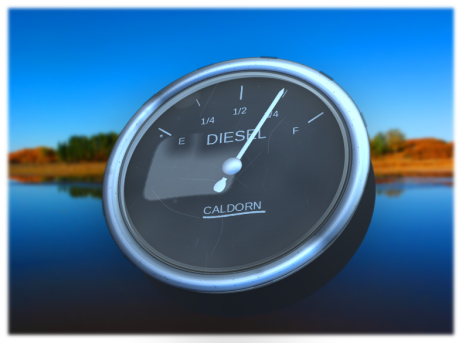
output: **0.75**
